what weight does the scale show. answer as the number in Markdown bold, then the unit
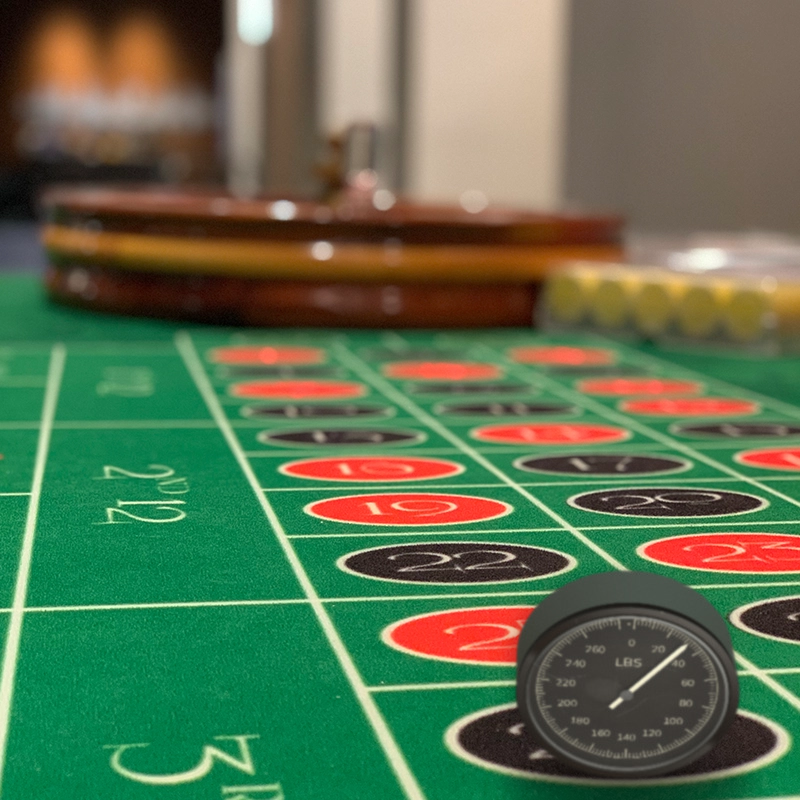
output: **30** lb
